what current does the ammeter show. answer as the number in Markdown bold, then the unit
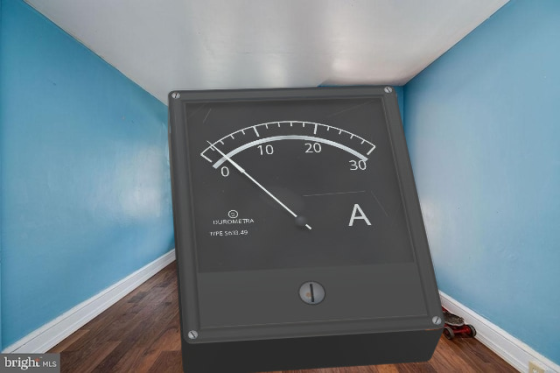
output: **2** A
